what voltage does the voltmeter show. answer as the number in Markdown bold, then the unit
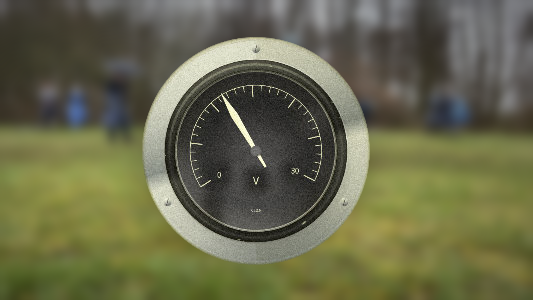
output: **11.5** V
